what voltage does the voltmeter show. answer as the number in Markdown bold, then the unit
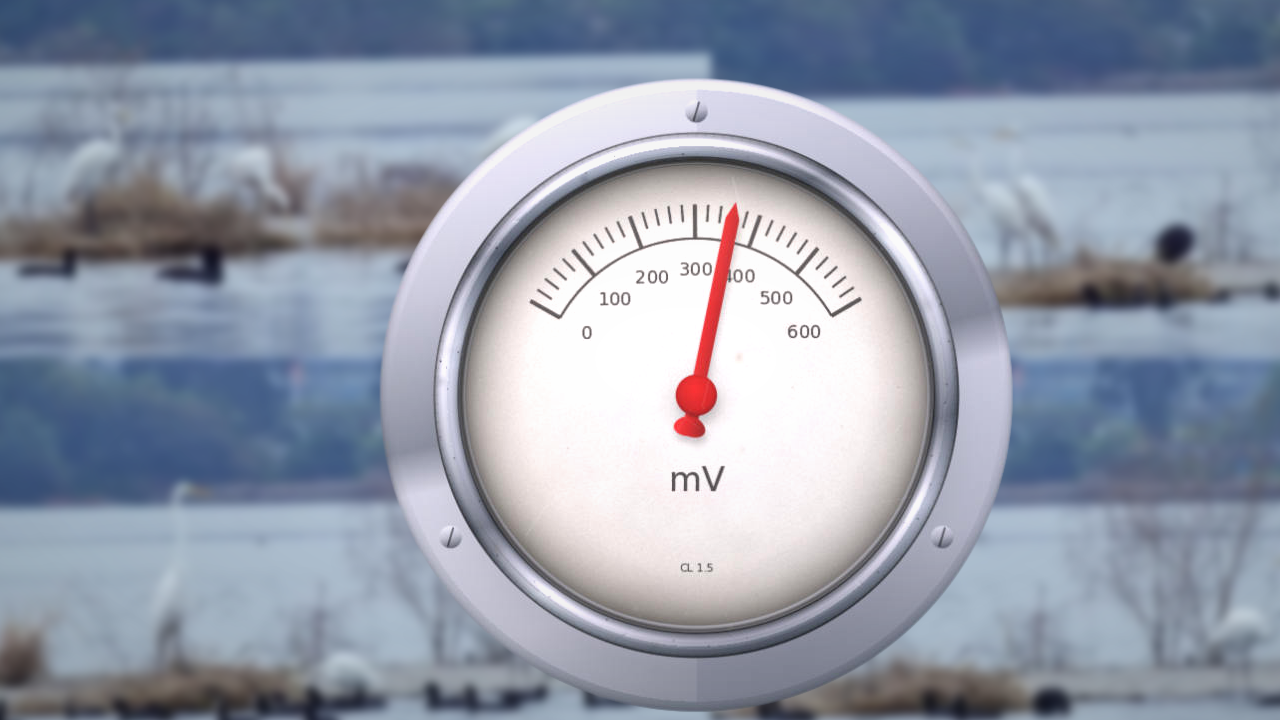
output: **360** mV
